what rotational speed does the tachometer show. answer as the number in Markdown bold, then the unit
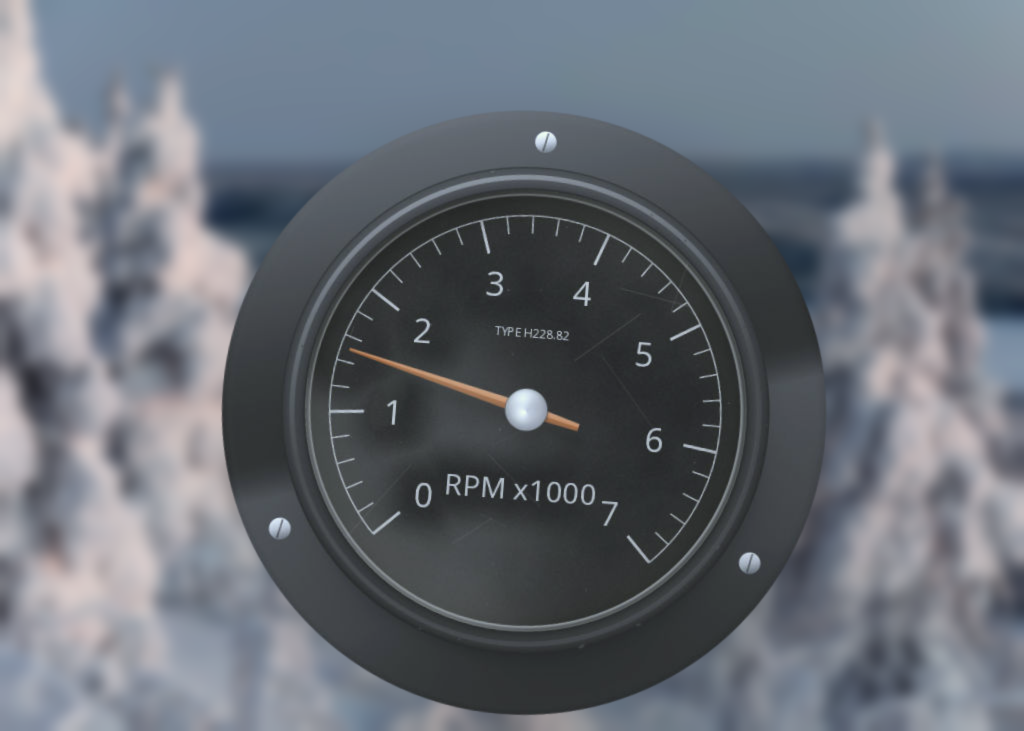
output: **1500** rpm
